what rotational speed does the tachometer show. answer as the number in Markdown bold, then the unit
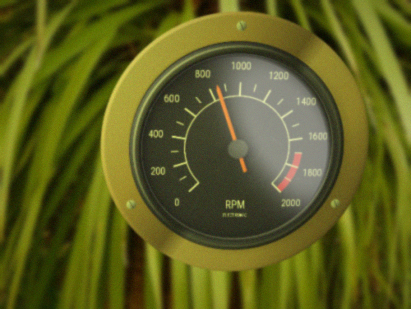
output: **850** rpm
